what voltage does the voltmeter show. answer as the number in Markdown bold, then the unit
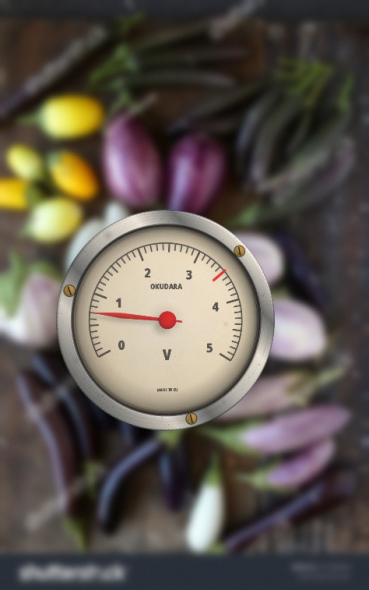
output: **0.7** V
